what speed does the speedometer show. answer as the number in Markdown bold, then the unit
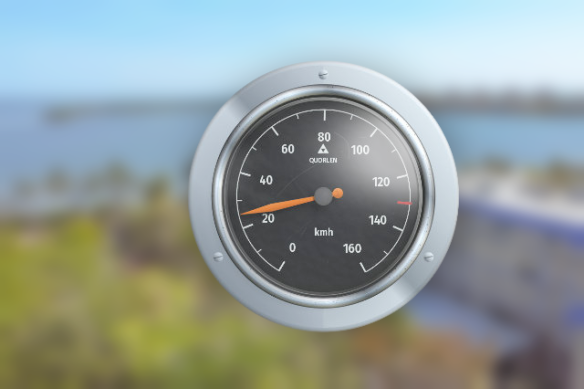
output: **25** km/h
